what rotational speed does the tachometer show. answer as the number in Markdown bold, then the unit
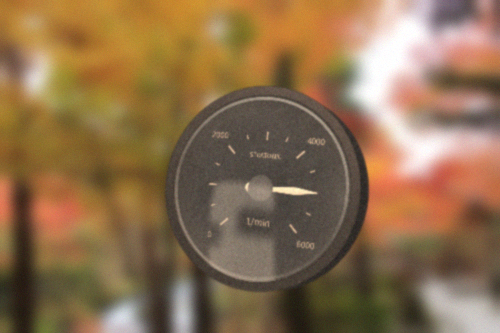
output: **5000** rpm
